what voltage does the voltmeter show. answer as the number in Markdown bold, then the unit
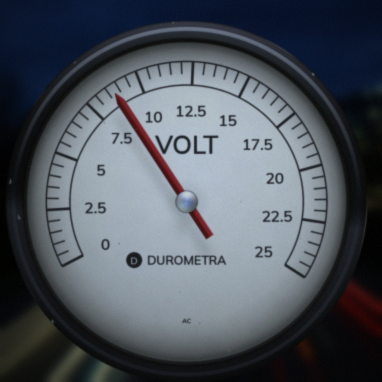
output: **8.75** V
